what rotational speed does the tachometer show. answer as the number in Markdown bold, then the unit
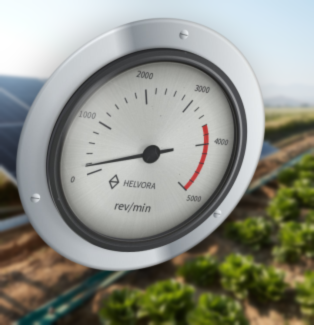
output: **200** rpm
